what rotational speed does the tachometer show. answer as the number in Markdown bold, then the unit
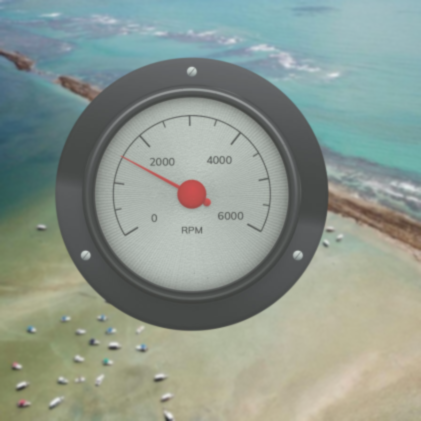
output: **1500** rpm
